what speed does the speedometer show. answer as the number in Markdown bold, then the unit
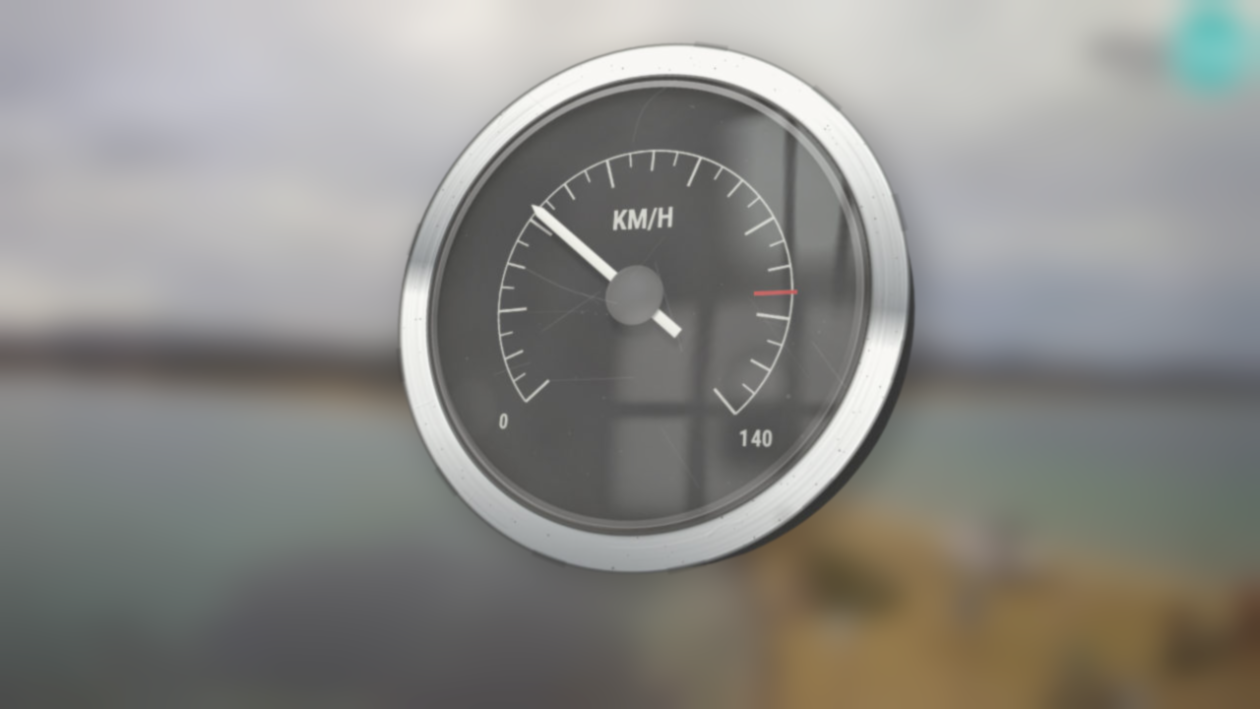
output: **42.5** km/h
